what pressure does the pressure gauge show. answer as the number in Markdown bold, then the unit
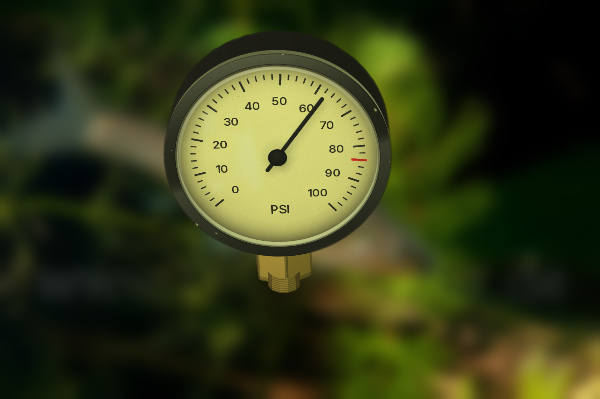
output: **62** psi
